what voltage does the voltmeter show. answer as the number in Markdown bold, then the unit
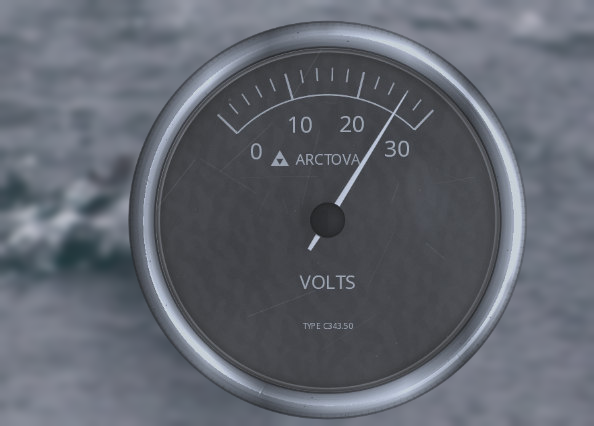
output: **26** V
